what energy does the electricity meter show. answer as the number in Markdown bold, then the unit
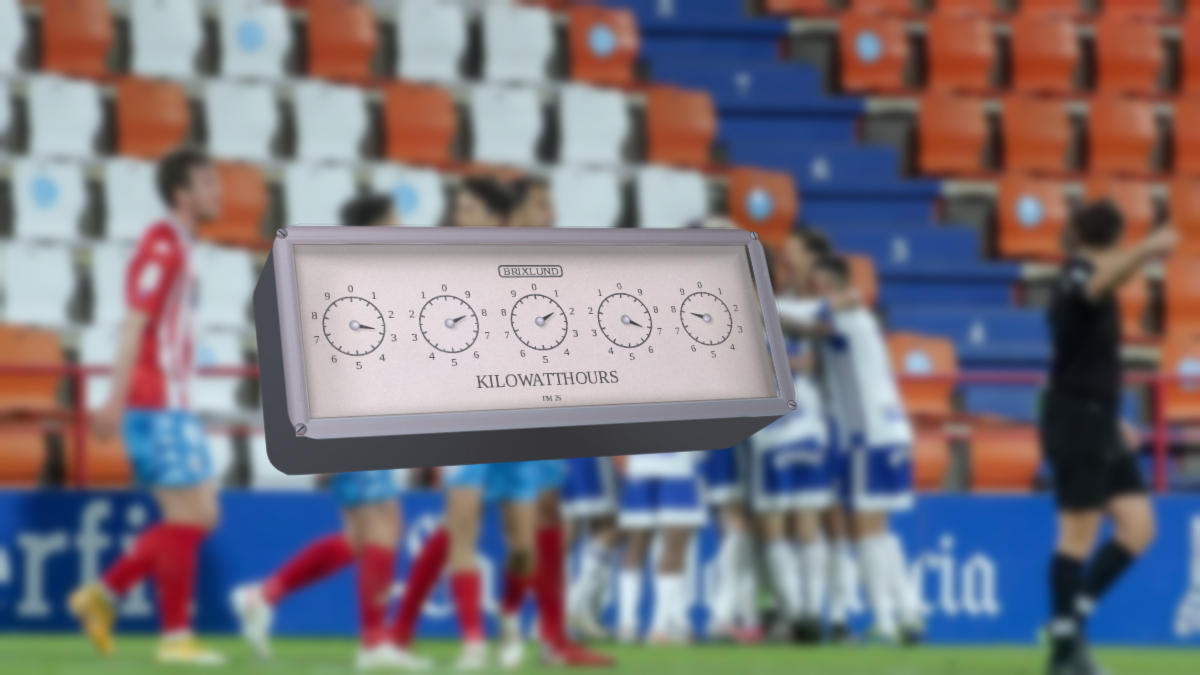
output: **28168** kWh
